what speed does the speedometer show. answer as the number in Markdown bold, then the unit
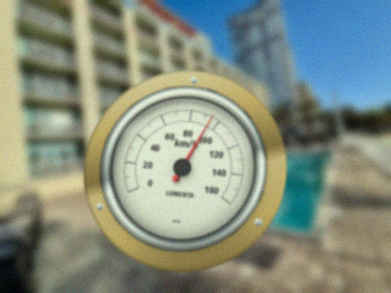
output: **95** km/h
